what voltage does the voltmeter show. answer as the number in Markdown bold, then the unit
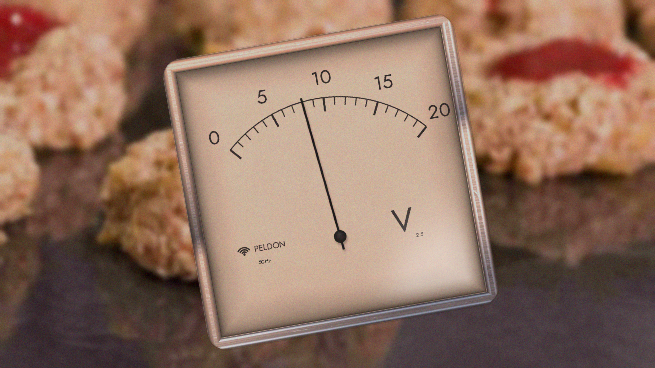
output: **8** V
